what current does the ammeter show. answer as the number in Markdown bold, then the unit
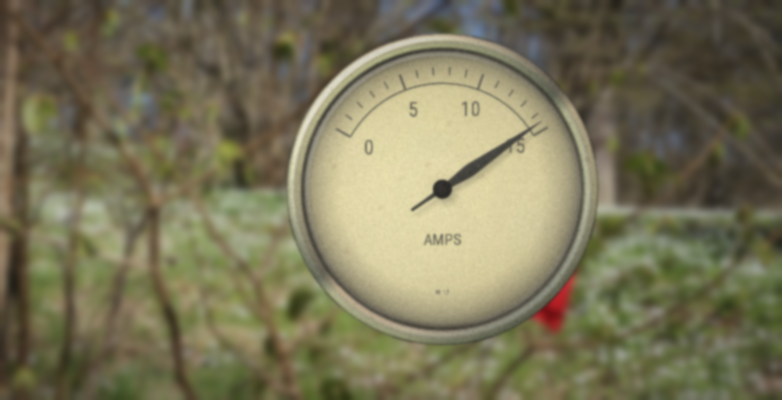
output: **14.5** A
